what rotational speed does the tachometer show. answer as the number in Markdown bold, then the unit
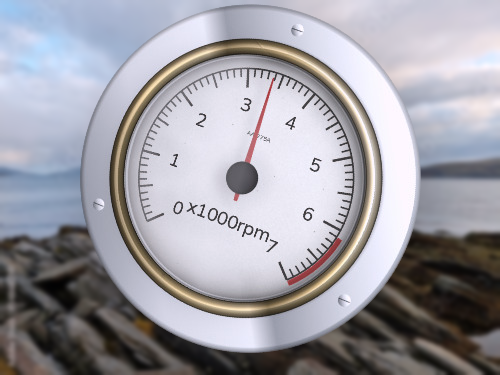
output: **3400** rpm
